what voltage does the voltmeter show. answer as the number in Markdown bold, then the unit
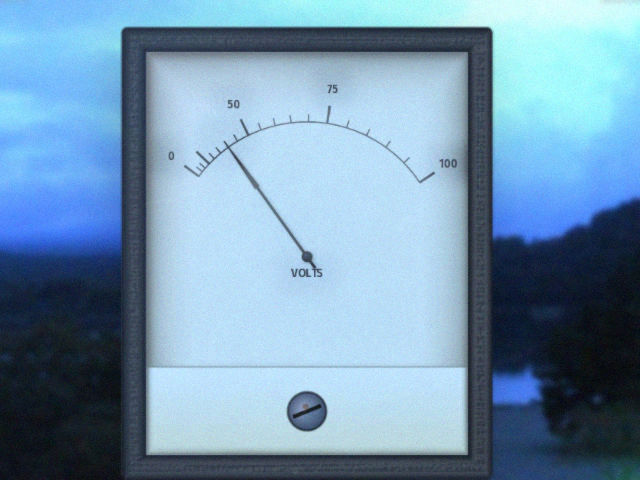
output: **40** V
